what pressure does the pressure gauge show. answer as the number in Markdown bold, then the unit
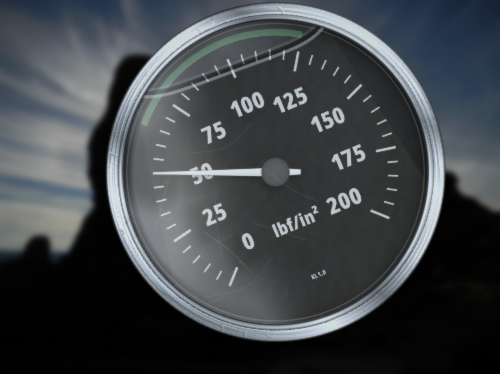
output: **50** psi
